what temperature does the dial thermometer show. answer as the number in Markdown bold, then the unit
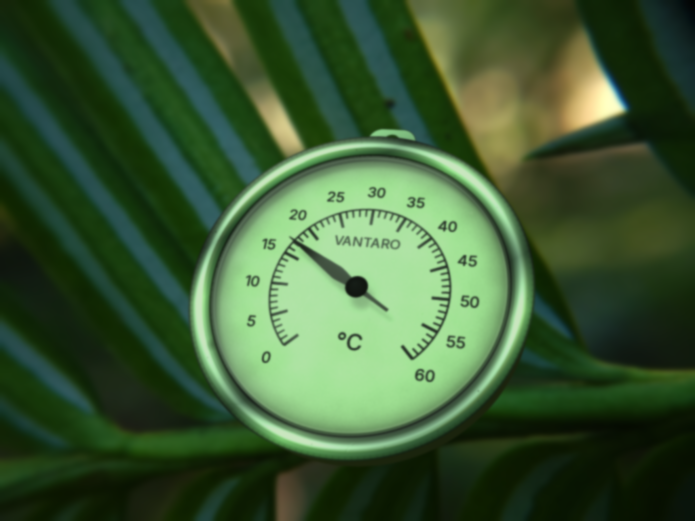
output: **17** °C
